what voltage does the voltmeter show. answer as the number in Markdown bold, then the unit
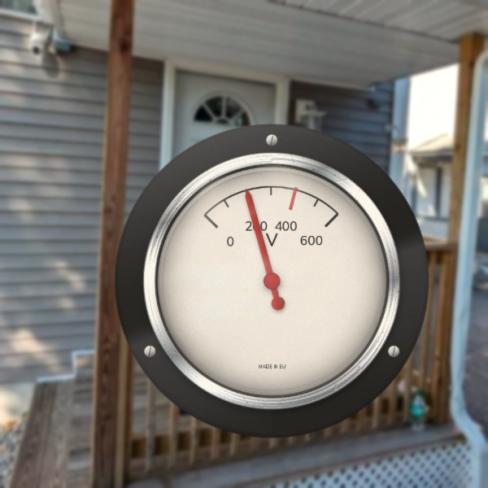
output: **200** V
